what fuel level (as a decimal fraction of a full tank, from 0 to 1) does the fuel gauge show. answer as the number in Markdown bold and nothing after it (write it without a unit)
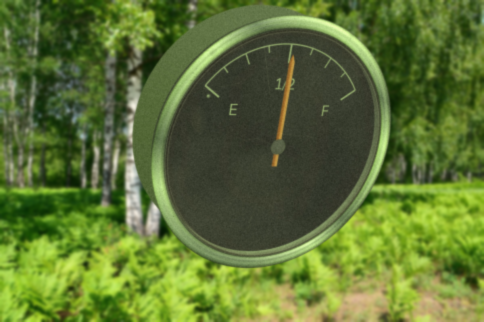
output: **0.5**
